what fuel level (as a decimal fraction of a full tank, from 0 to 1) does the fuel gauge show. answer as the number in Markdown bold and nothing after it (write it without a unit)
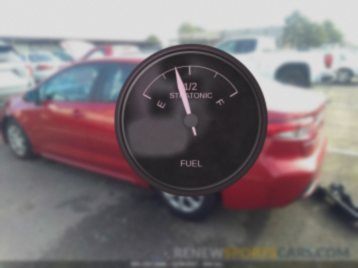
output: **0.375**
